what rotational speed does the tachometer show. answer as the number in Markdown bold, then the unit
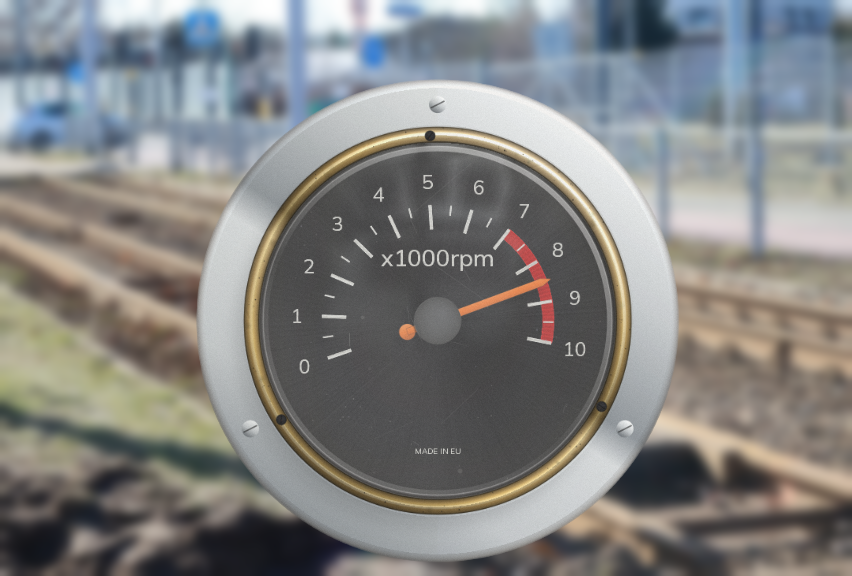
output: **8500** rpm
